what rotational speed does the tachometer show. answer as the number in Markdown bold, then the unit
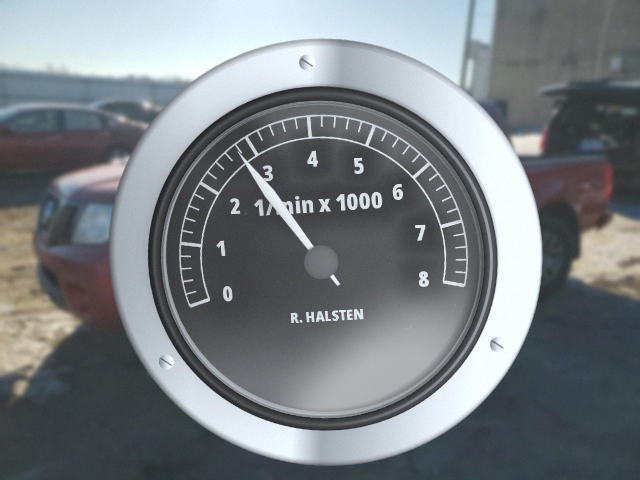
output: **2800** rpm
